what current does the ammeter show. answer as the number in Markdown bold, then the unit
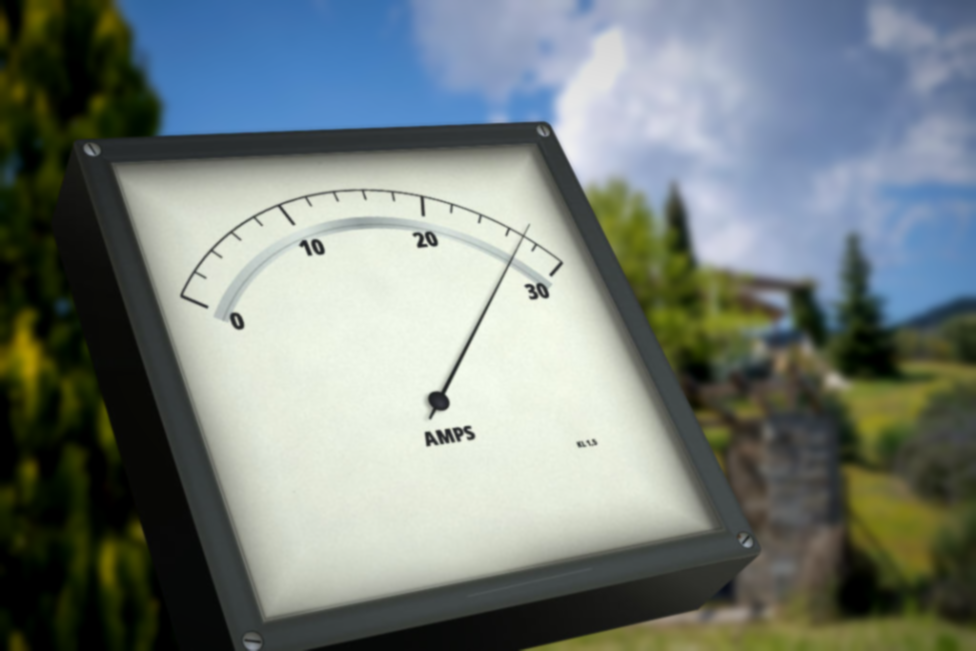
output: **27** A
